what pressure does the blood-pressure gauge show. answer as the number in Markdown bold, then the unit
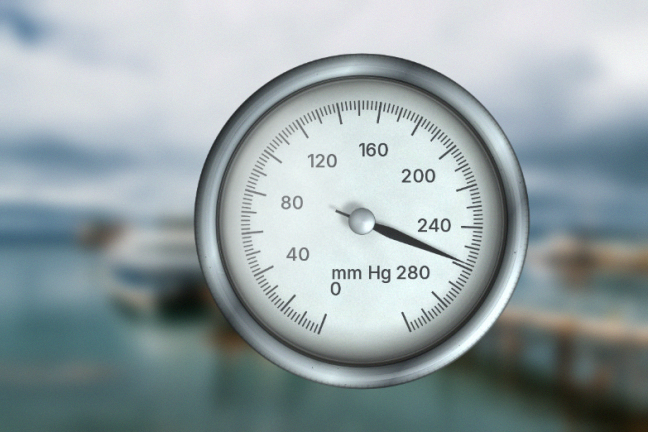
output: **258** mmHg
